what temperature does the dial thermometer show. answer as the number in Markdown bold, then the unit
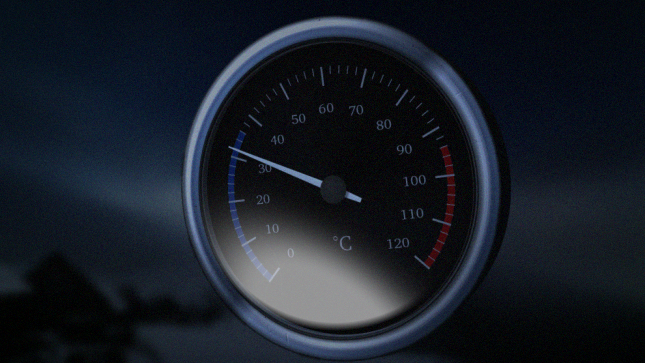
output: **32** °C
